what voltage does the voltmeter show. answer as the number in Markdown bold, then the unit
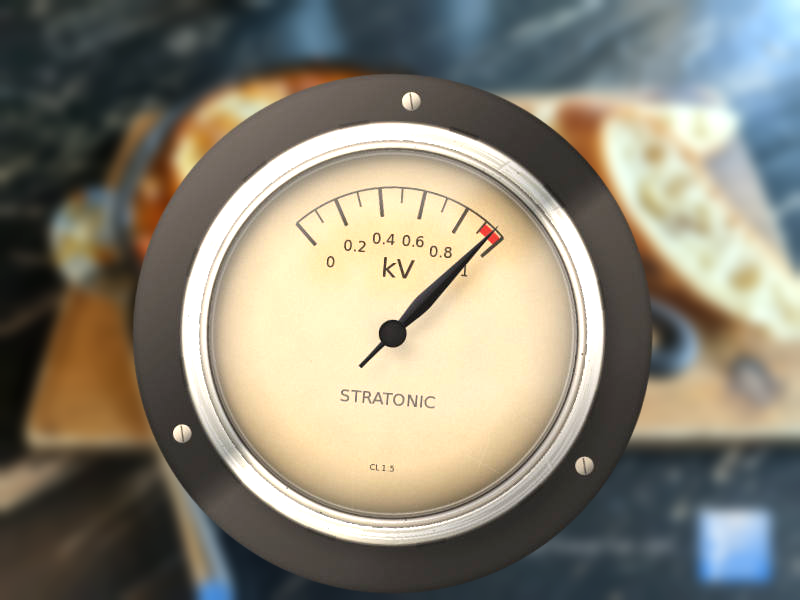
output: **0.95** kV
